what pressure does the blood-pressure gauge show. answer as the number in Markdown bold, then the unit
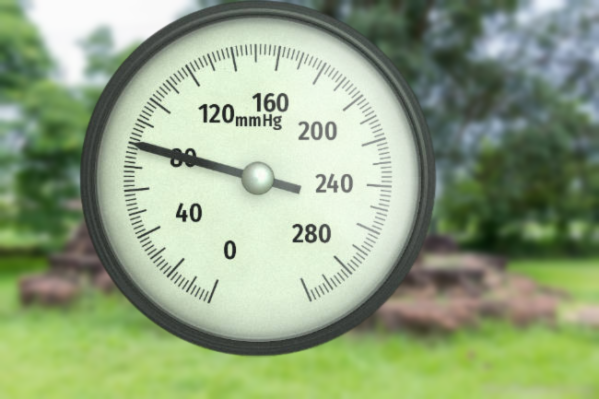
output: **80** mmHg
